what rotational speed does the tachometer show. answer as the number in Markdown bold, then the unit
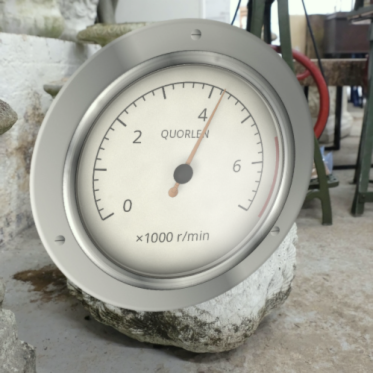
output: **4200** rpm
